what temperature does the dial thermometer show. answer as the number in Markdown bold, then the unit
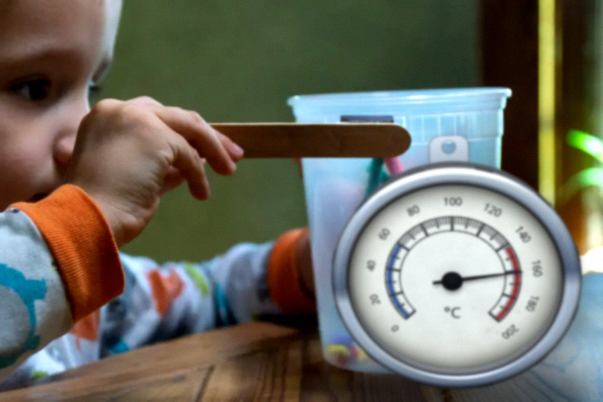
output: **160** °C
